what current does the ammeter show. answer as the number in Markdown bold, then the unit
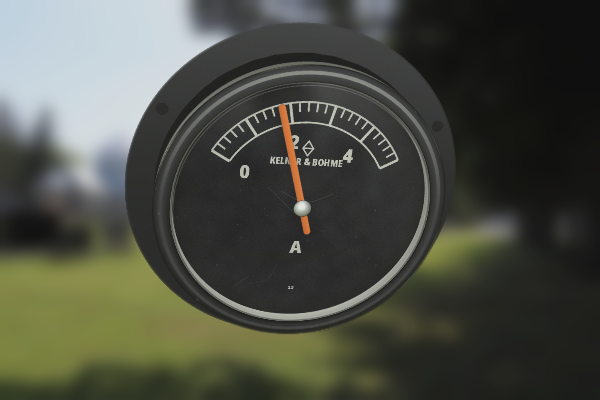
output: **1.8** A
